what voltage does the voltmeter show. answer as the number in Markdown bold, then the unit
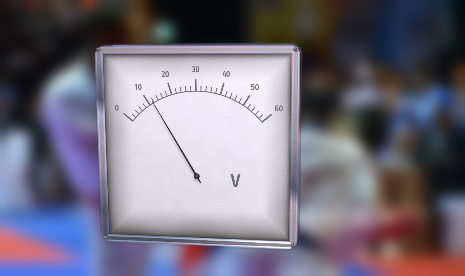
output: **12** V
